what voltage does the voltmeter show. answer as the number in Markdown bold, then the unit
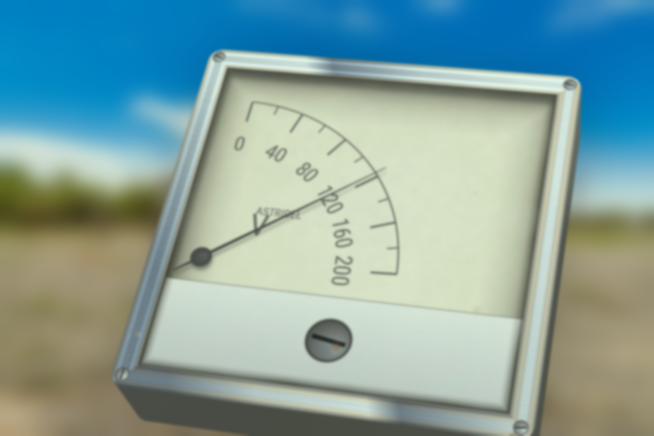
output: **120** V
